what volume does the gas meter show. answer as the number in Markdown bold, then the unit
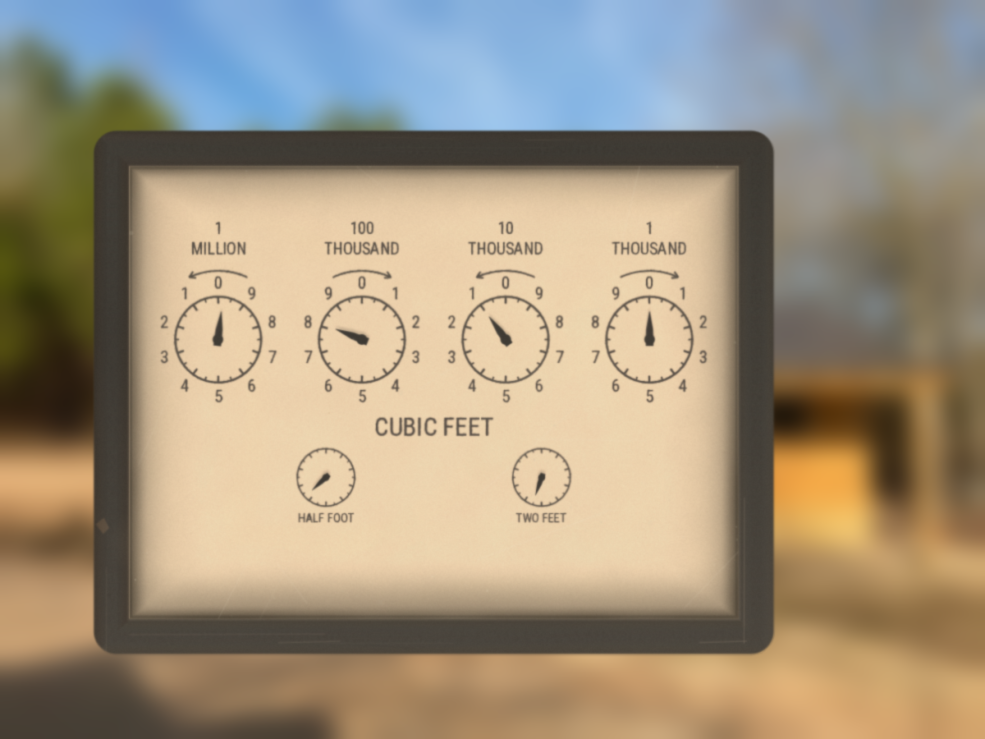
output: **981000** ft³
